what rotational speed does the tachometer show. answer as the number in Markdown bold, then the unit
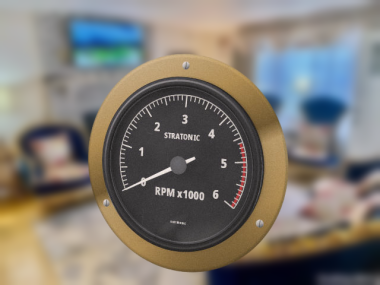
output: **0** rpm
